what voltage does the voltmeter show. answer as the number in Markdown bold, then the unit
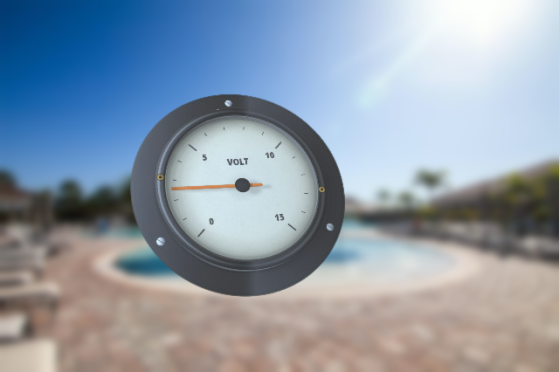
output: **2.5** V
